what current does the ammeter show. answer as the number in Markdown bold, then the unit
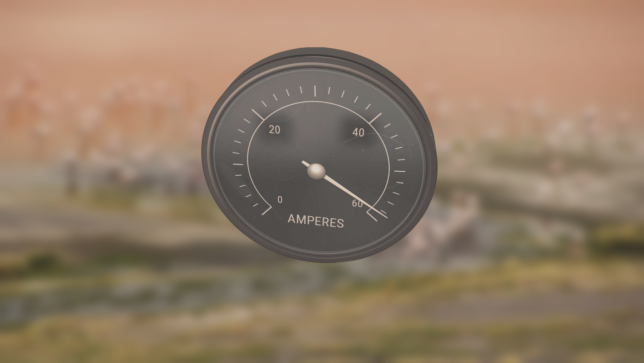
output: **58** A
